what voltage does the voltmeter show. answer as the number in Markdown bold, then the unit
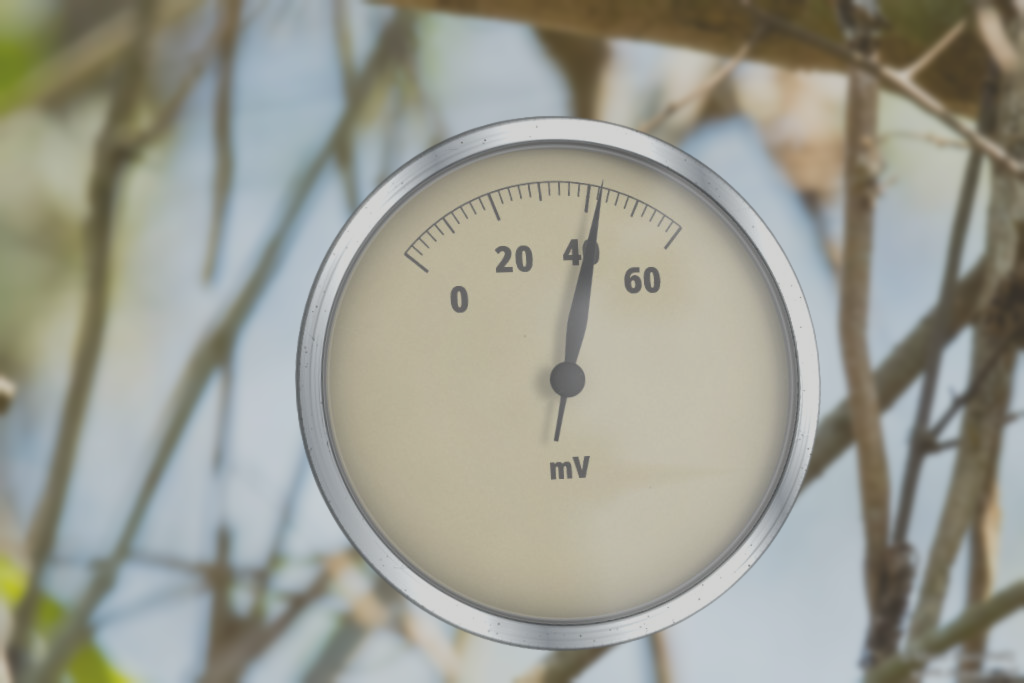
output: **42** mV
